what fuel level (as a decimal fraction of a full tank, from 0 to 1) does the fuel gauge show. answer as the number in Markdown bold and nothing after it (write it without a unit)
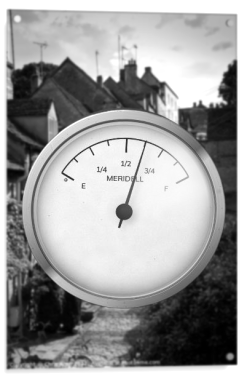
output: **0.625**
